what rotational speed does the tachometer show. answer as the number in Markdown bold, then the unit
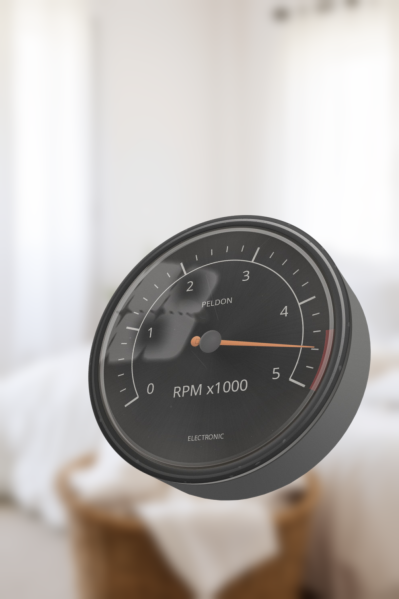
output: **4600** rpm
